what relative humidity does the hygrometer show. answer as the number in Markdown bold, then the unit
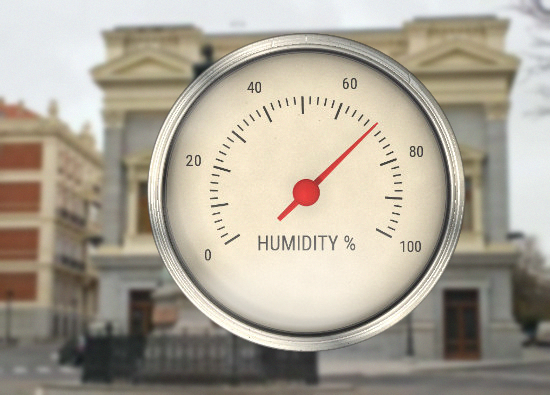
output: **70** %
